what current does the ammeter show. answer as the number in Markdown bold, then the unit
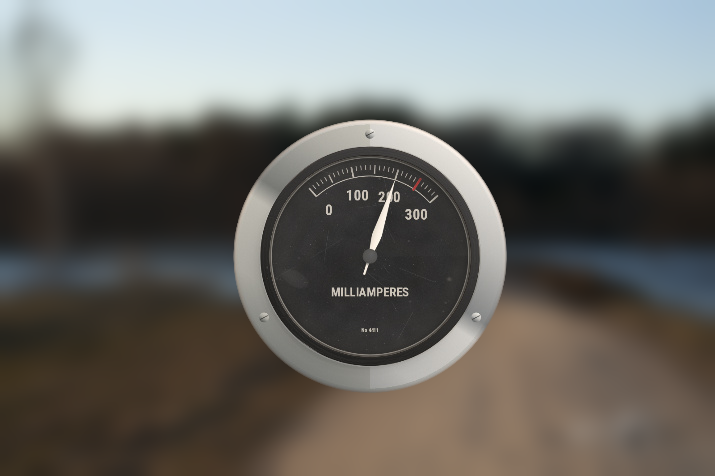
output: **200** mA
